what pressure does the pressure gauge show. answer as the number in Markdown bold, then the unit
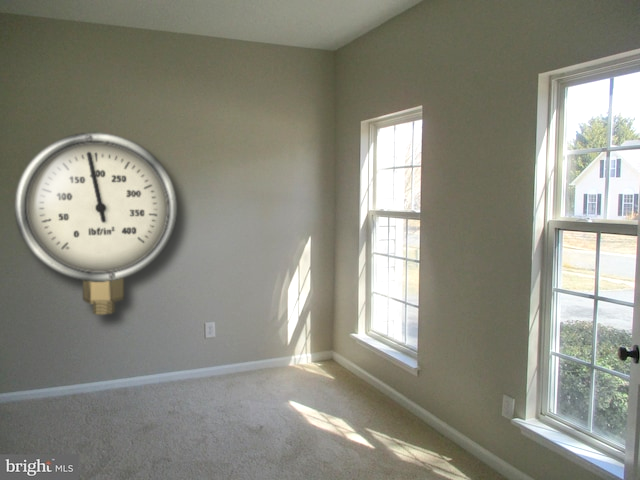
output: **190** psi
